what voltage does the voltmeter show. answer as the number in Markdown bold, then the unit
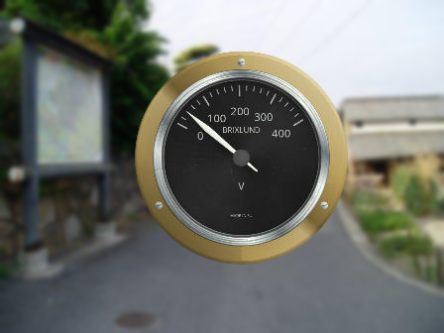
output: **40** V
